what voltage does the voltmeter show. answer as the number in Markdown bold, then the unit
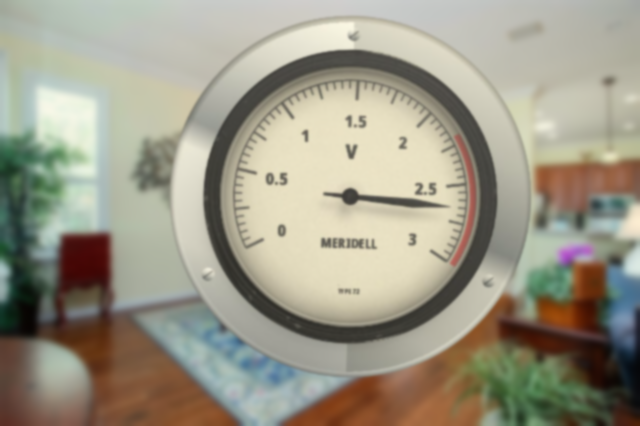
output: **2.65** V
